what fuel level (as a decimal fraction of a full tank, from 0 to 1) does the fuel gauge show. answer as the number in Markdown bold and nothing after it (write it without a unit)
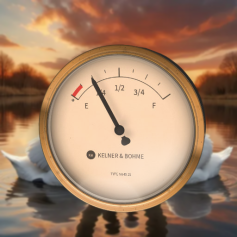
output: **0.25**
